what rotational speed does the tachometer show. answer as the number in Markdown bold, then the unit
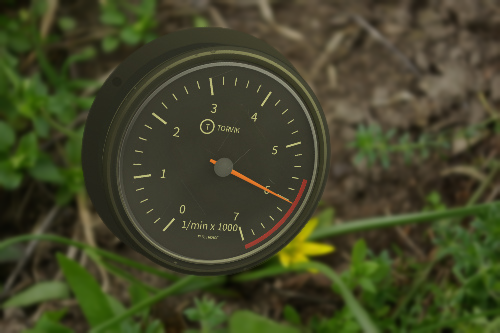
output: **6000** rpm
